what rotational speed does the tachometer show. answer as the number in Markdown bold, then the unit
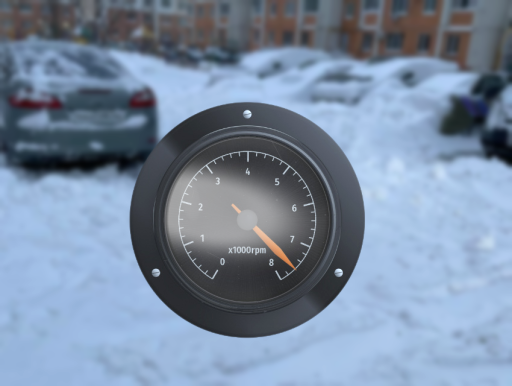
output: **7600** rpm
